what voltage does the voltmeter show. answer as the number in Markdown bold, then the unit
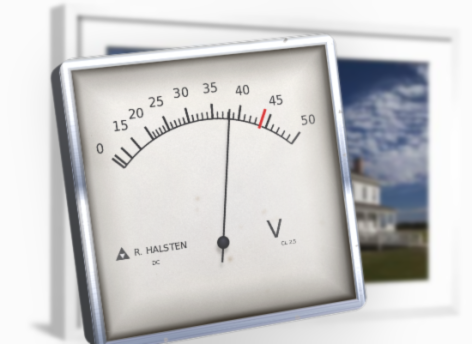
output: **38** V
